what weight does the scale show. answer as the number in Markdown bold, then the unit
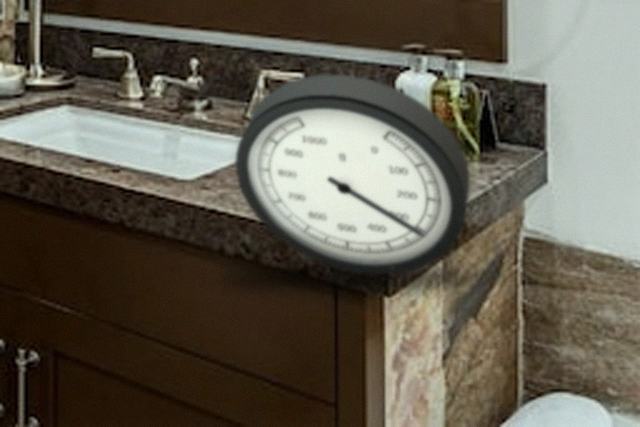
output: **300** g
